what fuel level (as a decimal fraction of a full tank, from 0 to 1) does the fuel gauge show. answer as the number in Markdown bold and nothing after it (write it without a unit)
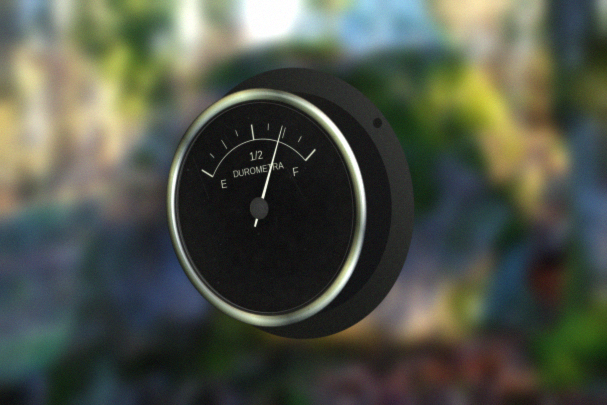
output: **0.75**
